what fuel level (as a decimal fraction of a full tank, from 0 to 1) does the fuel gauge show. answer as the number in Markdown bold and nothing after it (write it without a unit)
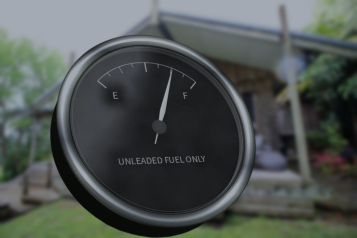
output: **0.75**
